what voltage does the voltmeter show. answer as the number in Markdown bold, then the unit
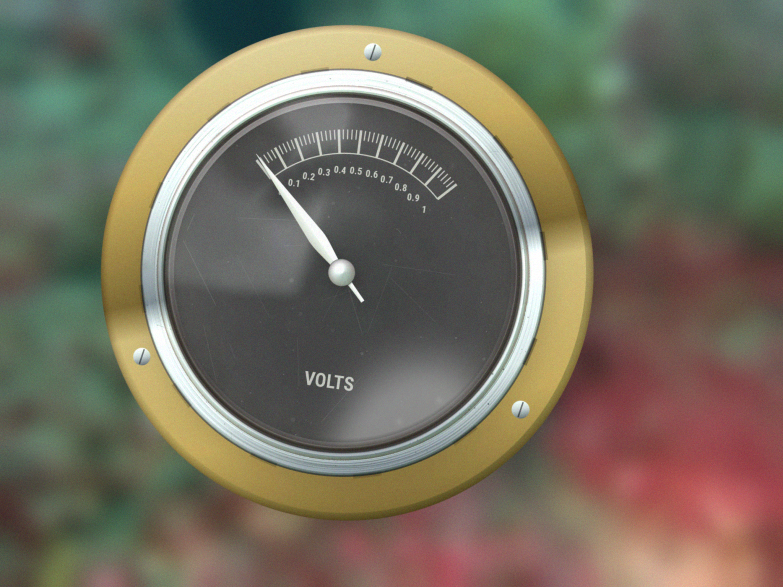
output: **0.02** V
